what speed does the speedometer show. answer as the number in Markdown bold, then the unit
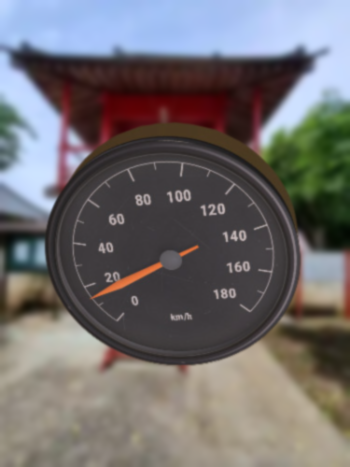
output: **15** km/h
